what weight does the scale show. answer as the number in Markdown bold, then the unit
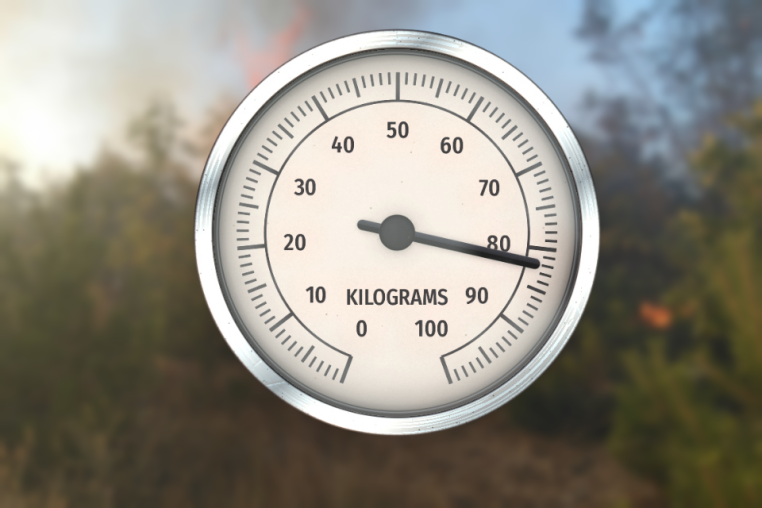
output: **82** kg
